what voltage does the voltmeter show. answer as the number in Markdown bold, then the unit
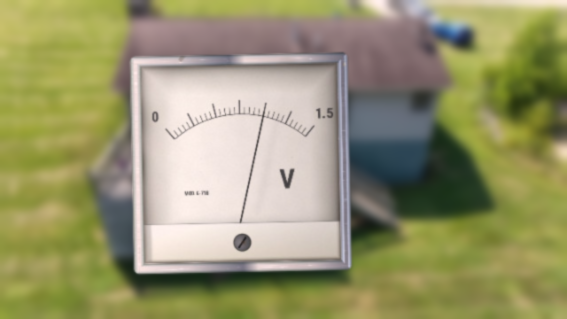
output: **1** V
